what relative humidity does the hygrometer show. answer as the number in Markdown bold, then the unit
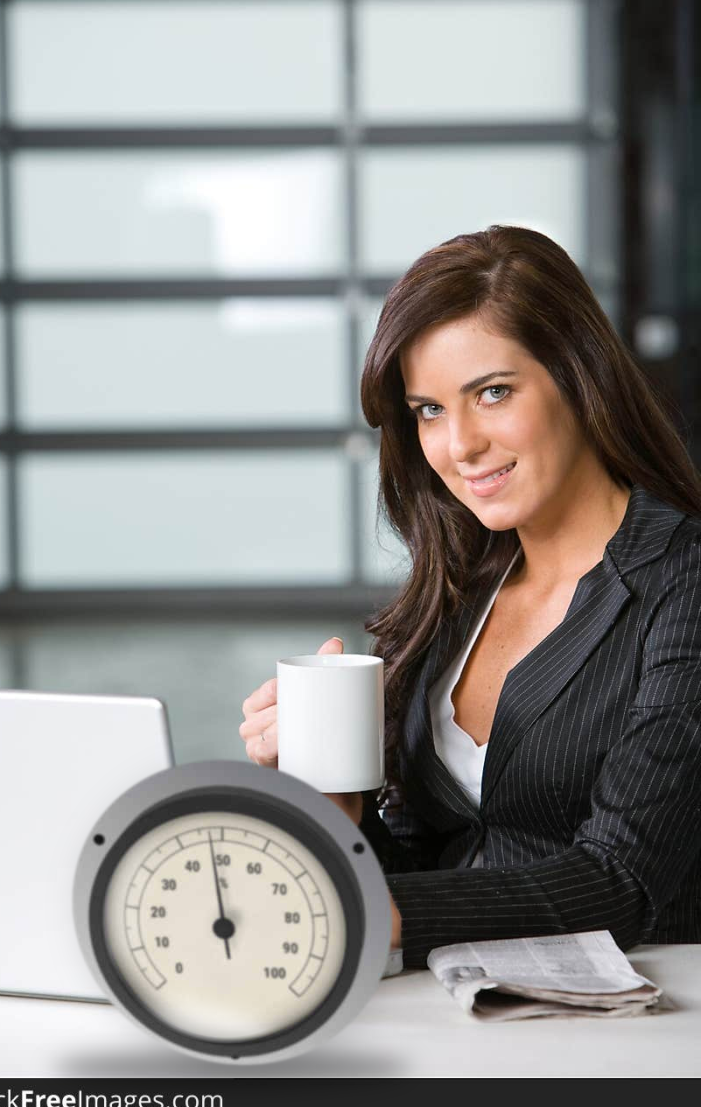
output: **47.5** %
